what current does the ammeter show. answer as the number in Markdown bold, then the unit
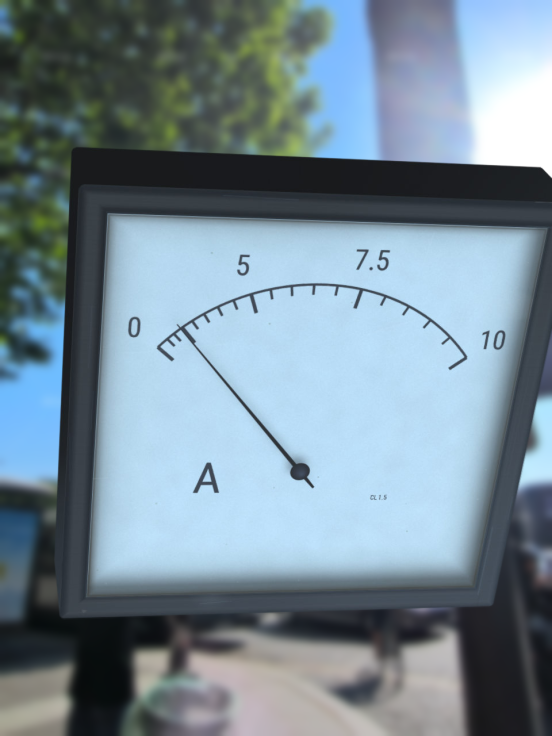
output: **2.5** A
